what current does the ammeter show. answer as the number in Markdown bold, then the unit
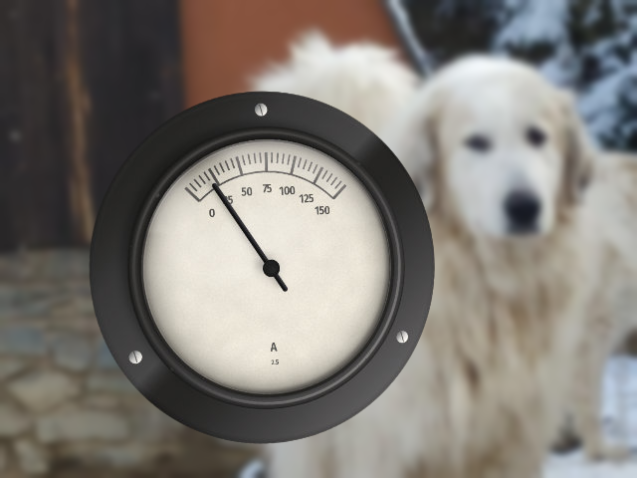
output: **20** A
